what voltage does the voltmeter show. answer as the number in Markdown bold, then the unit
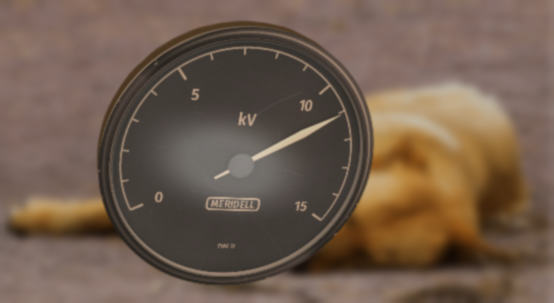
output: **11** kV
